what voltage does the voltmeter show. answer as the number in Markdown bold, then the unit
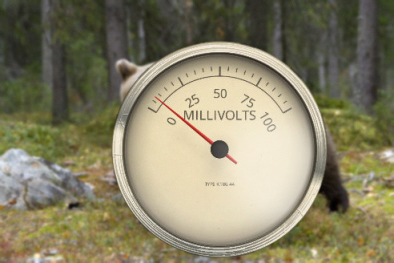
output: **7.5** mV
